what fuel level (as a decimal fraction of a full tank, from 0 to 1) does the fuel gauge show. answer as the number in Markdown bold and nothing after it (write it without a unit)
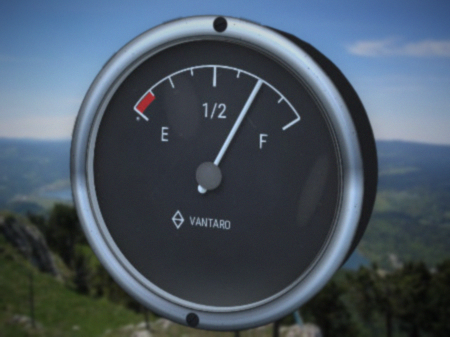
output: **0.75**
